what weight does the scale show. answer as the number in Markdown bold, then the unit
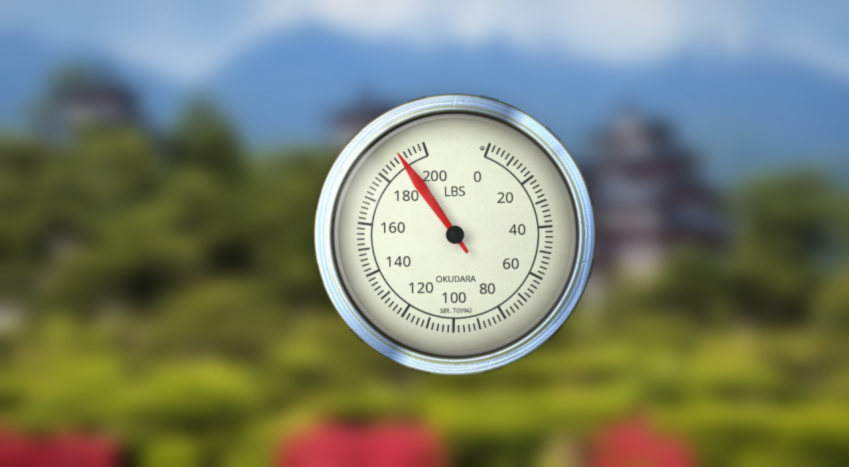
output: **190** lb
